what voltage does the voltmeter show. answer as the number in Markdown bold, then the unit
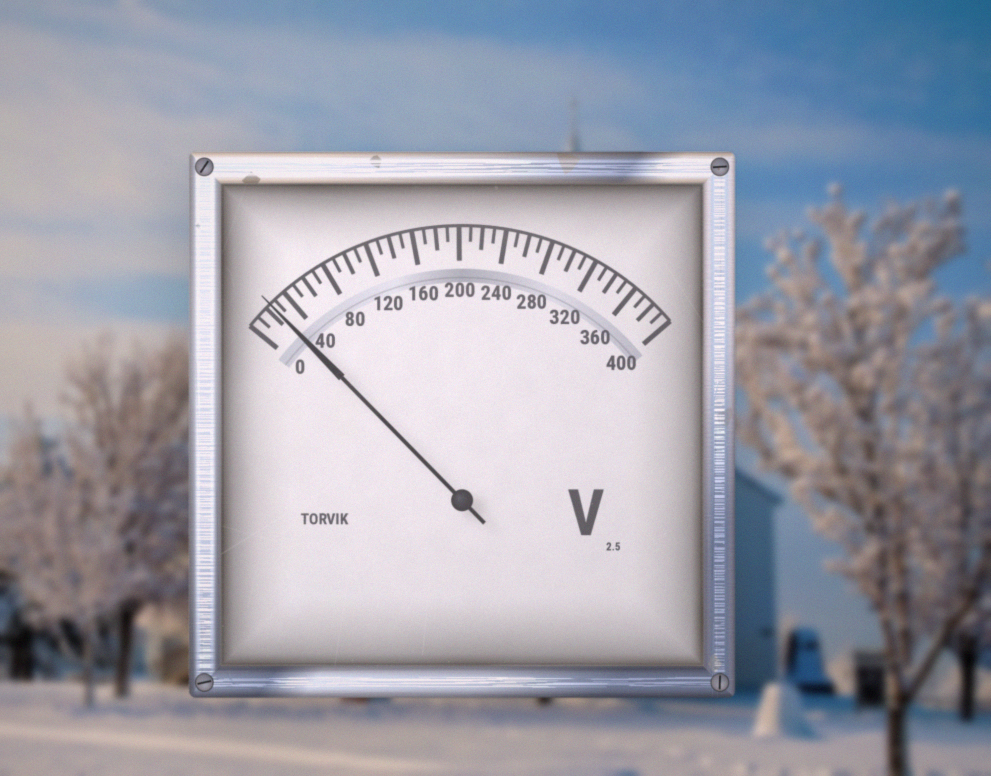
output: **25** V
